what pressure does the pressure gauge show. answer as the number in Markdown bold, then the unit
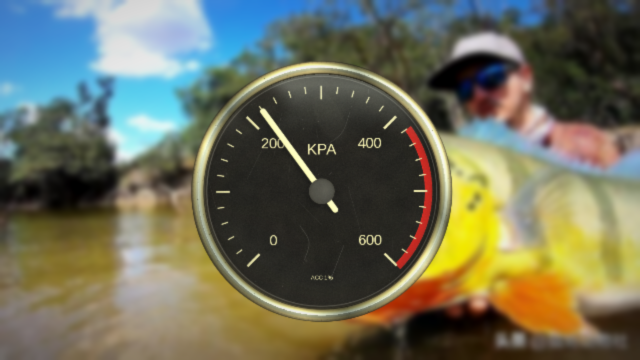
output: **220** kPa
